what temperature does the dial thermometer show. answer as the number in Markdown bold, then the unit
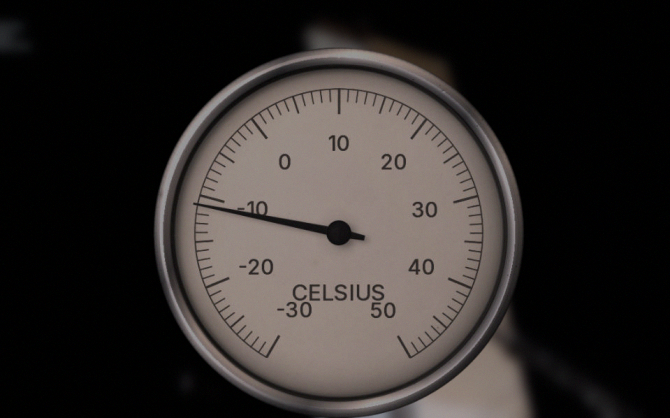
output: **-11** °C
